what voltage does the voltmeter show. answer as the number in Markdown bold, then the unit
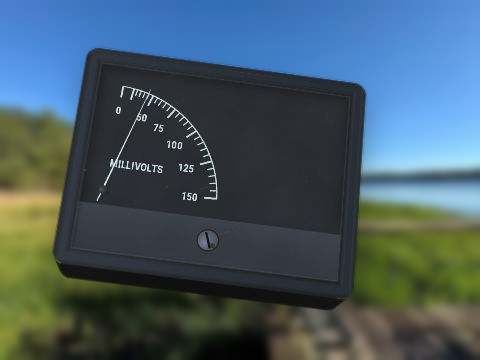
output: **45** mV
